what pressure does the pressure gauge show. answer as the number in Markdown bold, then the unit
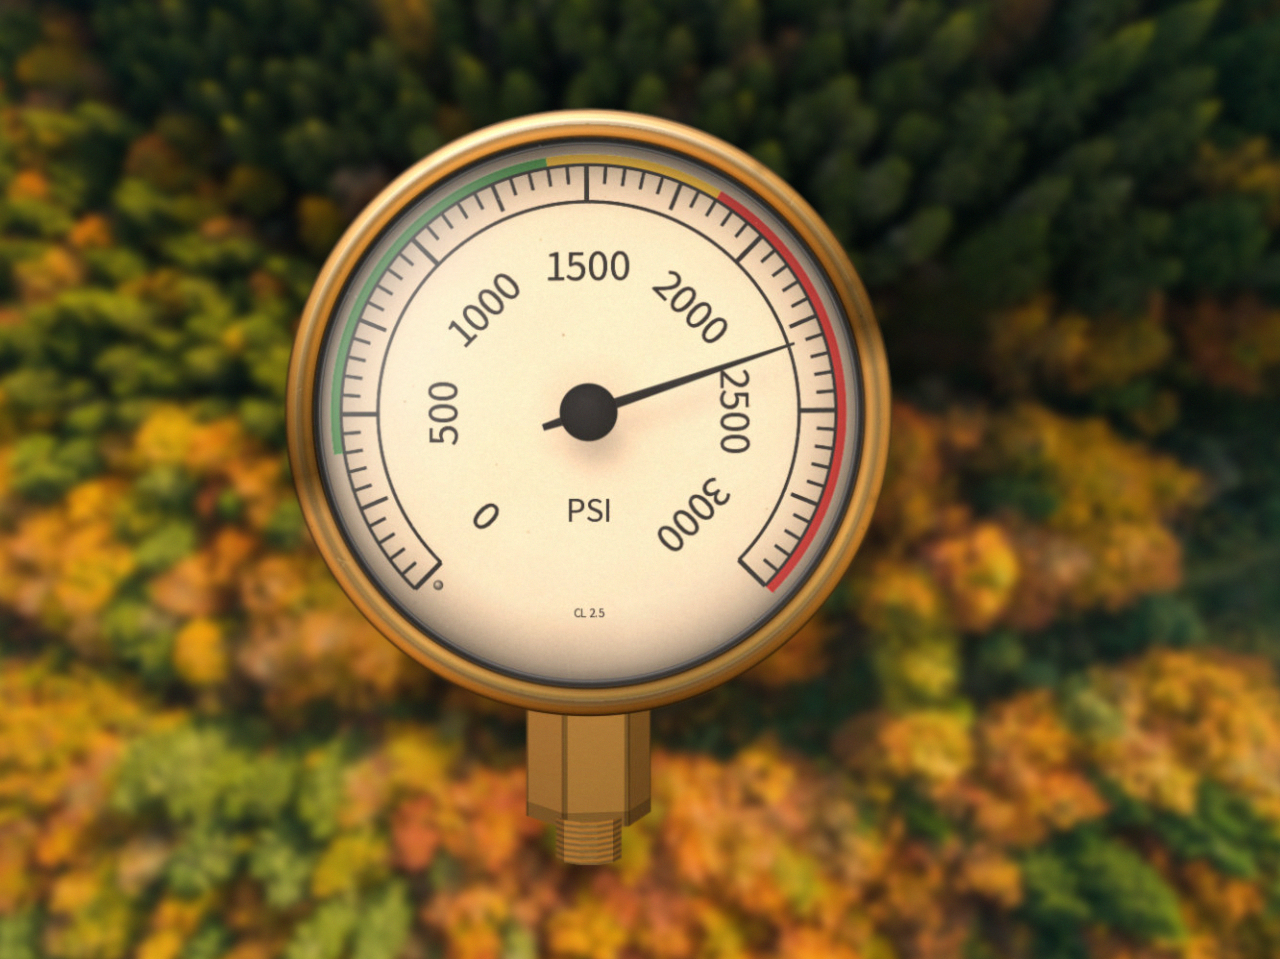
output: **2300** psi
